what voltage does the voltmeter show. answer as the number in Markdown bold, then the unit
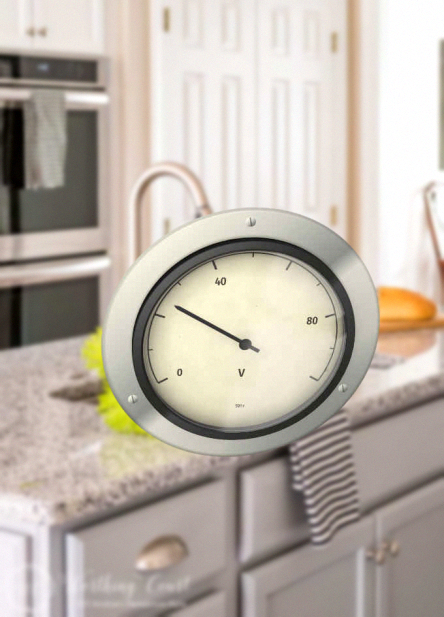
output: **25** V
